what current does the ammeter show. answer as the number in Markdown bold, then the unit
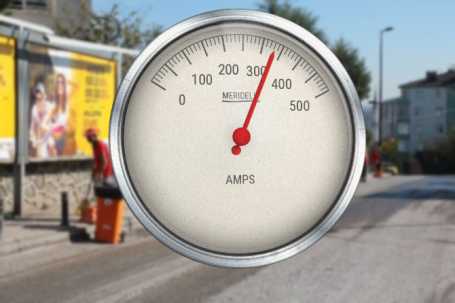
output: **330** A
